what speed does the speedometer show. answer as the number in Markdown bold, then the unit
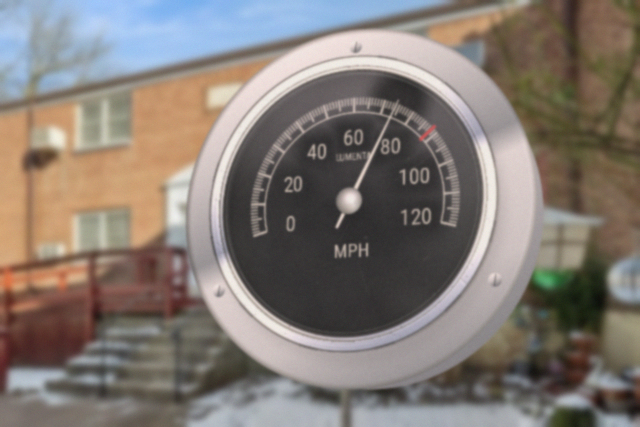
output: **75** mph
